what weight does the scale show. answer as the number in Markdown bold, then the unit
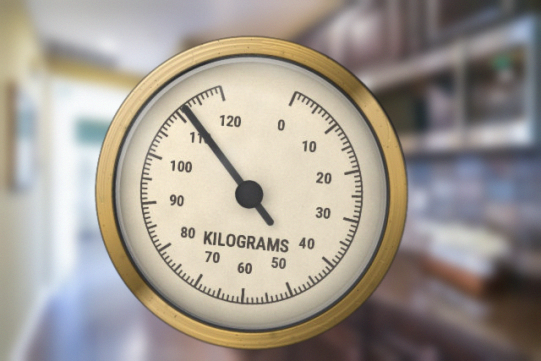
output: **112** kg
